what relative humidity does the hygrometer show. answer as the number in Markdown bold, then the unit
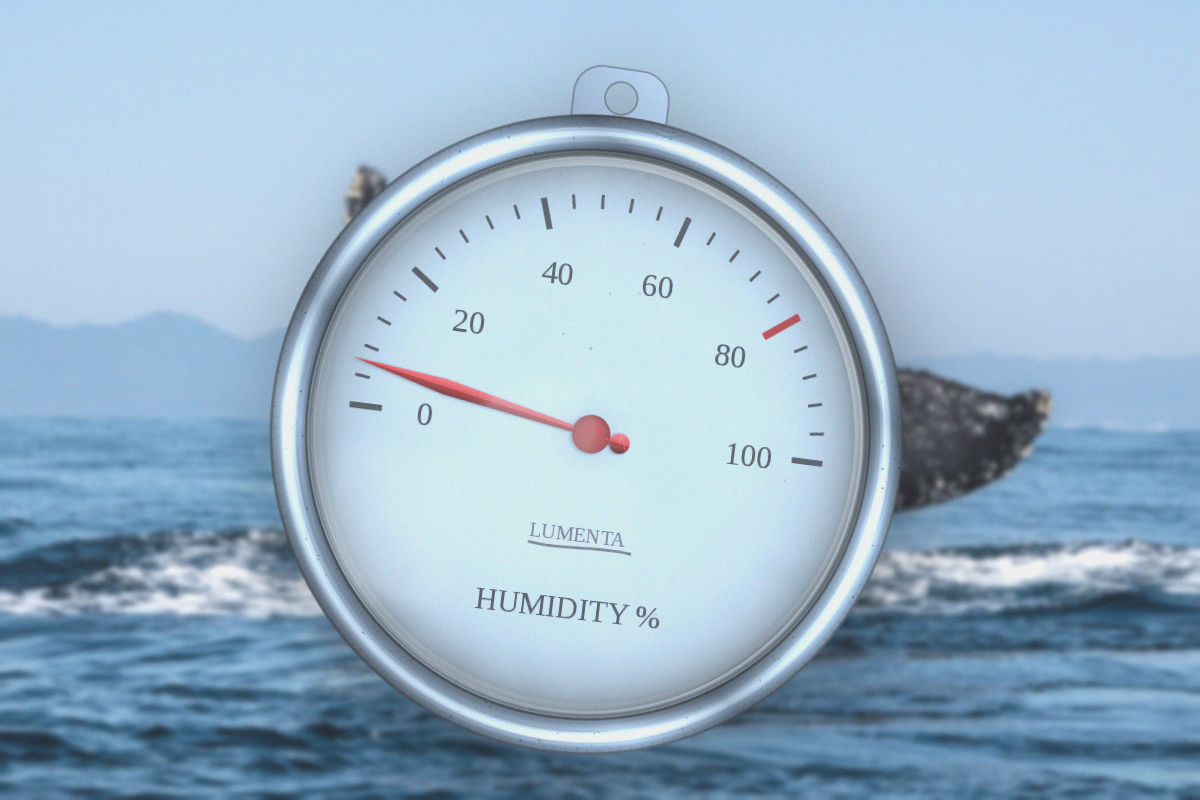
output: **6** %
